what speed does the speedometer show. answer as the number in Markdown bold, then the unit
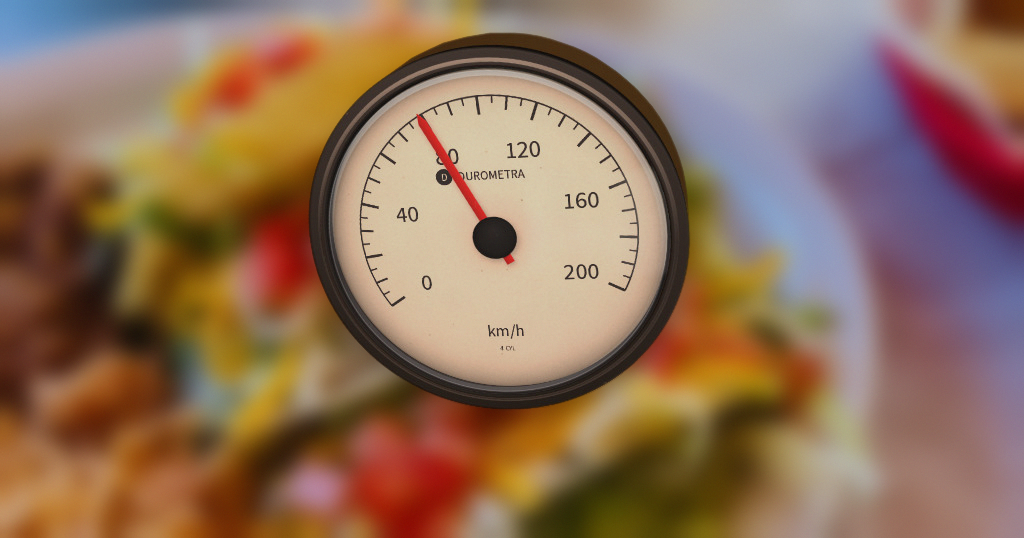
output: **80** km/h
